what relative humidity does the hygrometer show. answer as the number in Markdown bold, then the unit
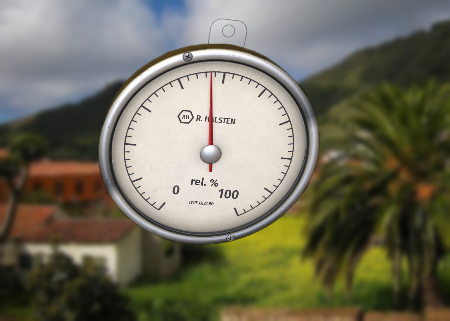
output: **47** %
